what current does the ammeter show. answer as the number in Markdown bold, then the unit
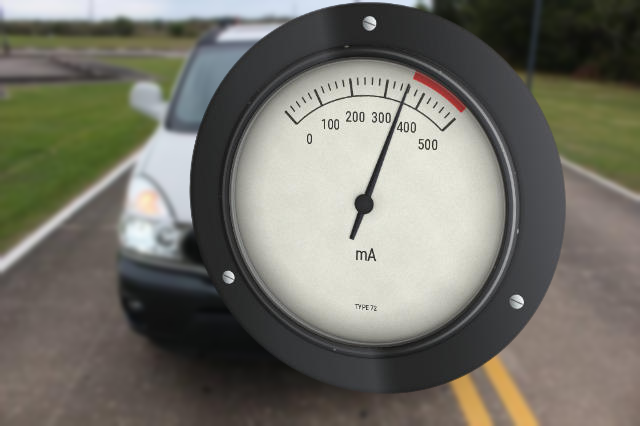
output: **360** mA
